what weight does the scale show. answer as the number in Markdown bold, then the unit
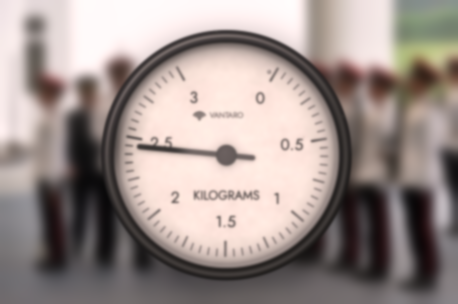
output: **2.45** kg
